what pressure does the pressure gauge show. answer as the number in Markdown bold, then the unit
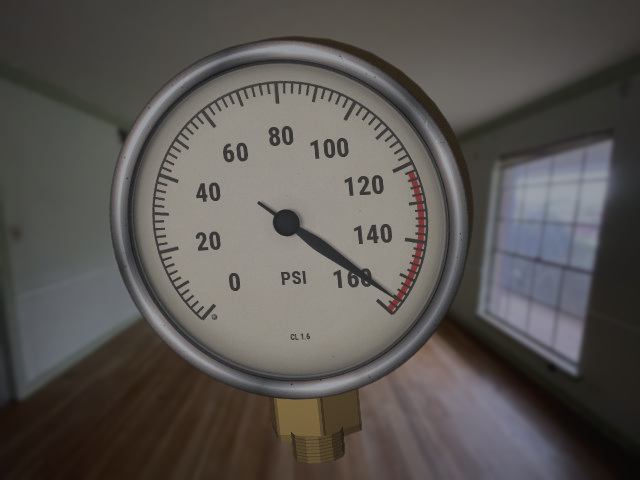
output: **156** psi
